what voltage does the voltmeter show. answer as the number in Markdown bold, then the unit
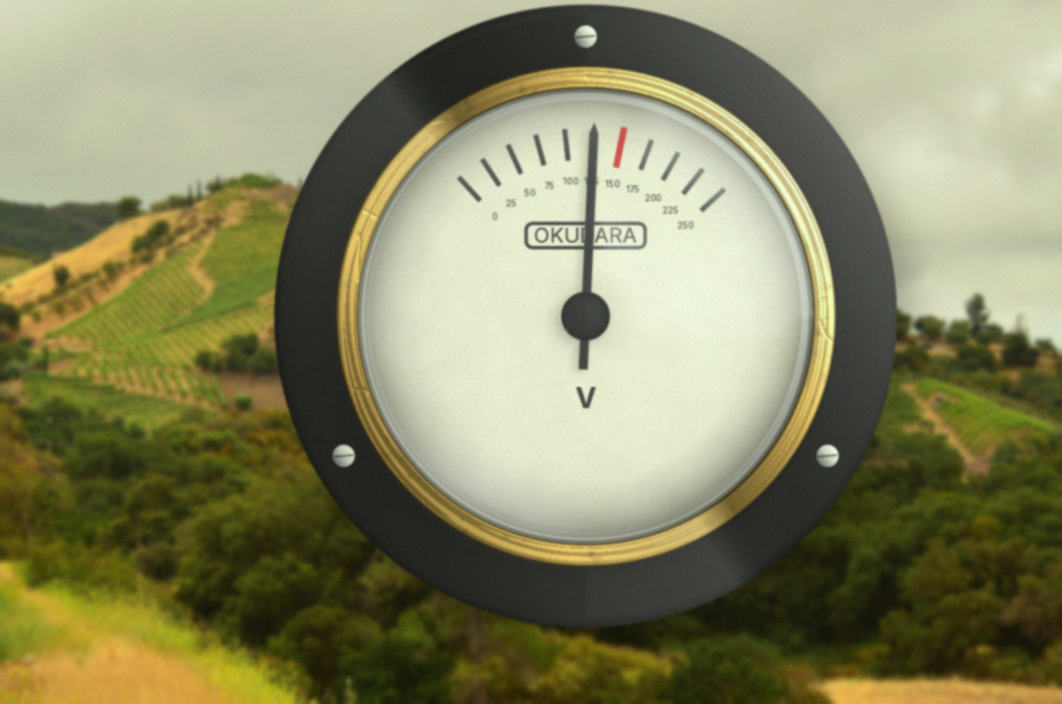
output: **125** V
